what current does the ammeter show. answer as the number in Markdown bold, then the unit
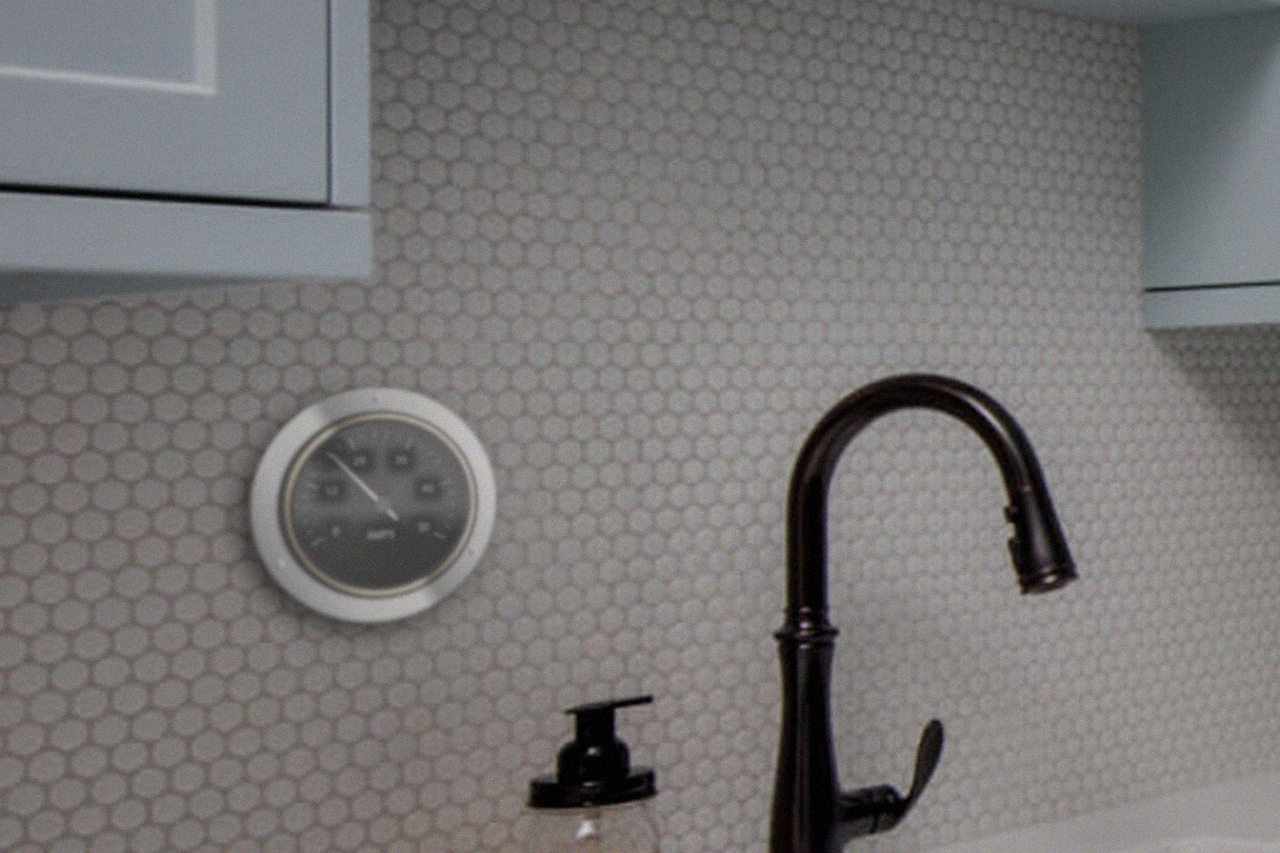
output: **16** A
